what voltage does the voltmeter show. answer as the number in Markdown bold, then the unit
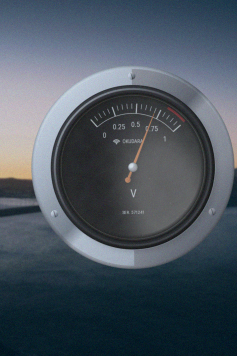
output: **0.7** V
